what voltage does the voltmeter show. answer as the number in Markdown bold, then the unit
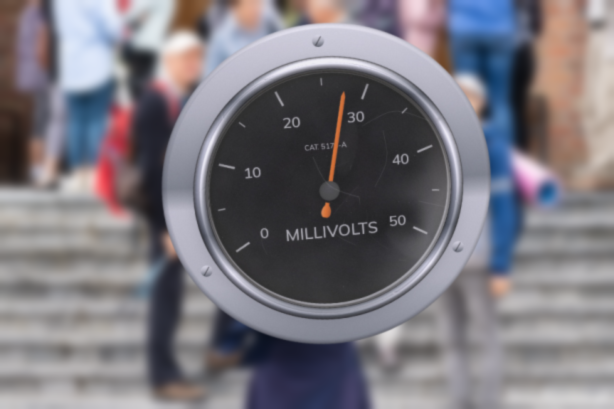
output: **27.5** mV
